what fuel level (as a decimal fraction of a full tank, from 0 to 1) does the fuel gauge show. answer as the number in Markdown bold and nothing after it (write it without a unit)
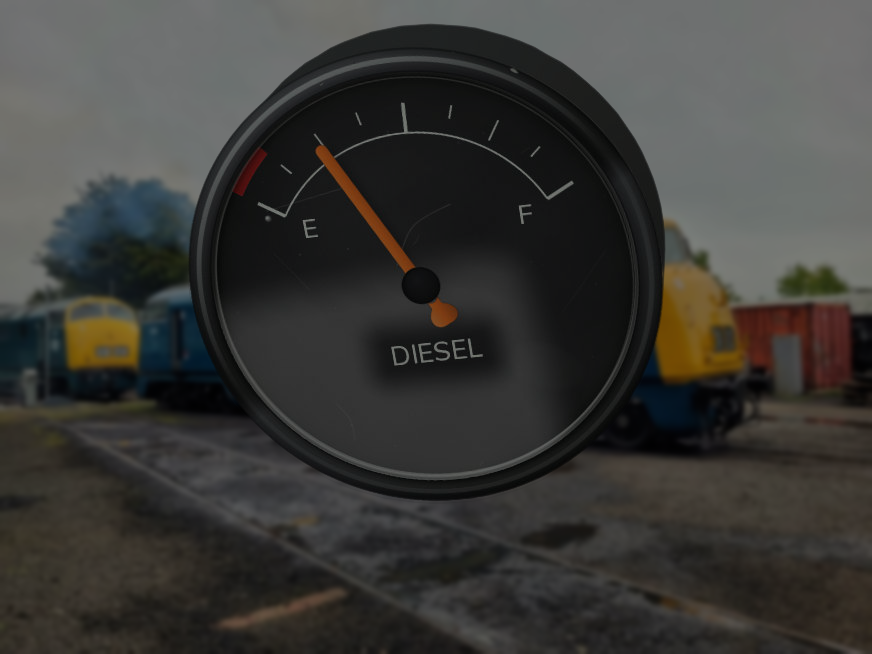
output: **0.25**
